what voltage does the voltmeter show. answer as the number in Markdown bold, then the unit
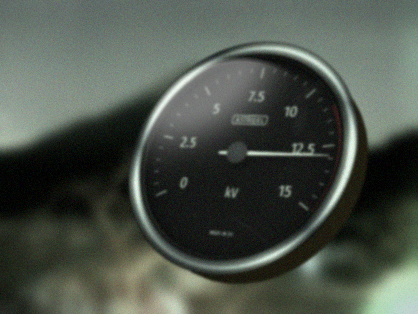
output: **13** kV
